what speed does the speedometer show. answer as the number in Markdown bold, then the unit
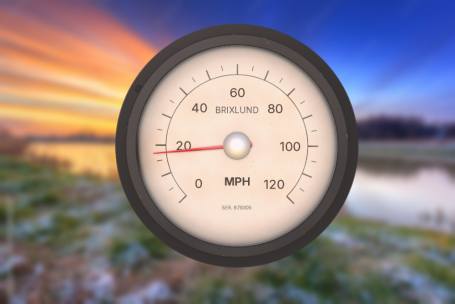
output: **17.5** mph
